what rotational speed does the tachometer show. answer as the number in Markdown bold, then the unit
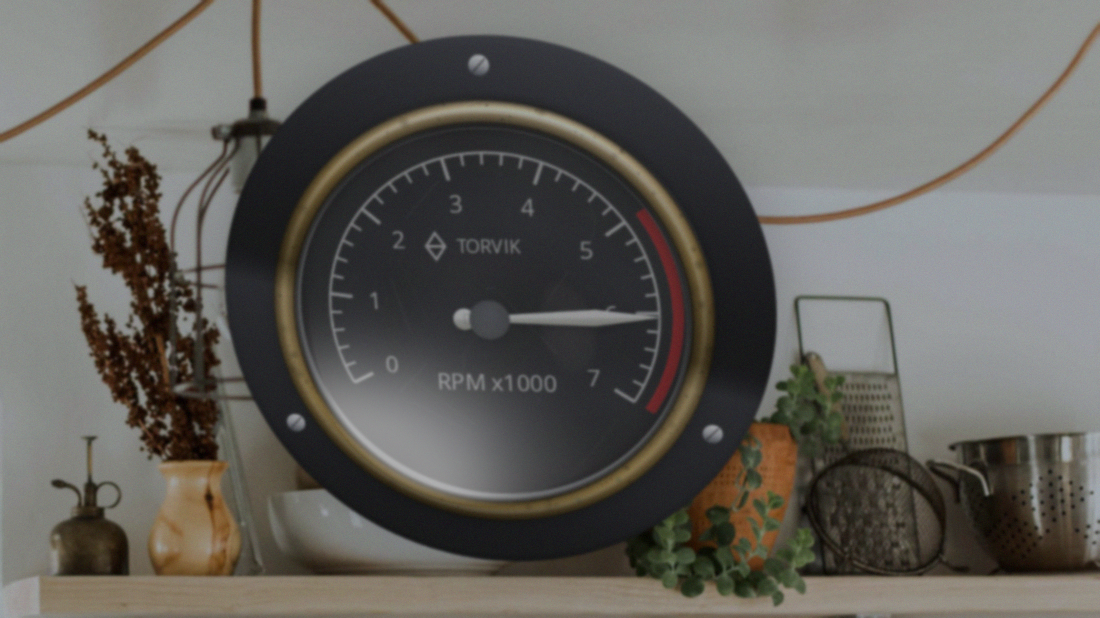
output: **6000** rpm
